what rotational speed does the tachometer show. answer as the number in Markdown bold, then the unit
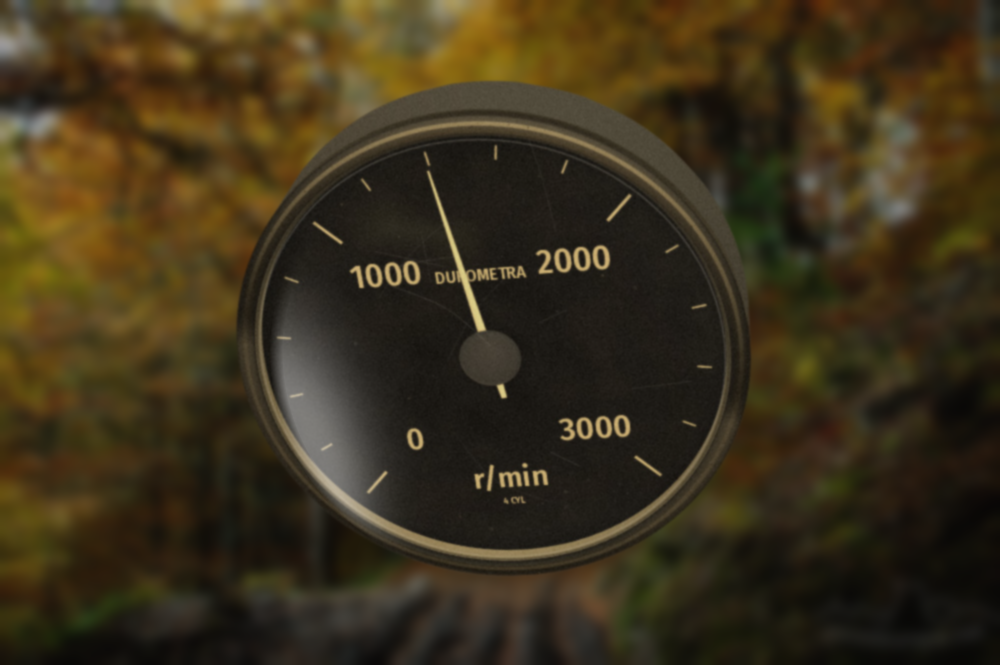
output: **1400** rpm
